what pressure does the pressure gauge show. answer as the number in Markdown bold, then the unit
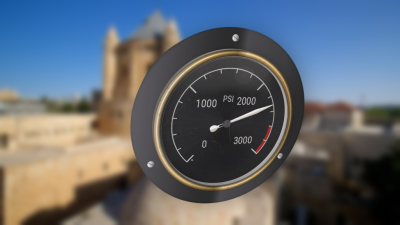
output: **2300** psi
